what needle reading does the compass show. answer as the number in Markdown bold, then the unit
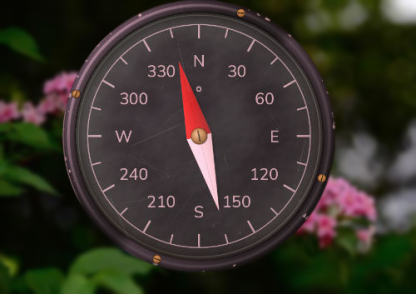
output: **345** °
